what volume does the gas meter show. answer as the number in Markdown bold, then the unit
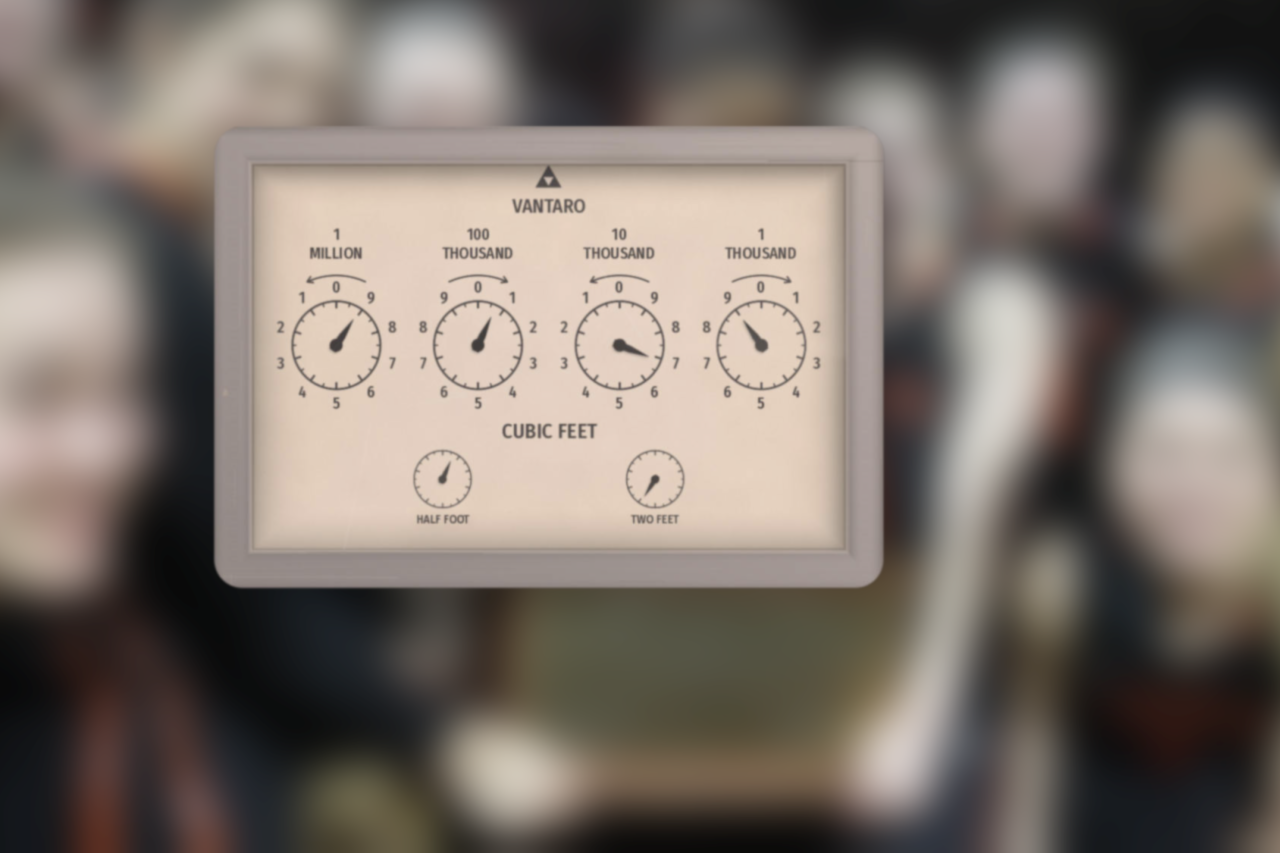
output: **906900** ft³
